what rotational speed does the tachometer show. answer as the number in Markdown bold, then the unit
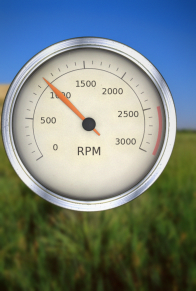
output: **1000** rpm
